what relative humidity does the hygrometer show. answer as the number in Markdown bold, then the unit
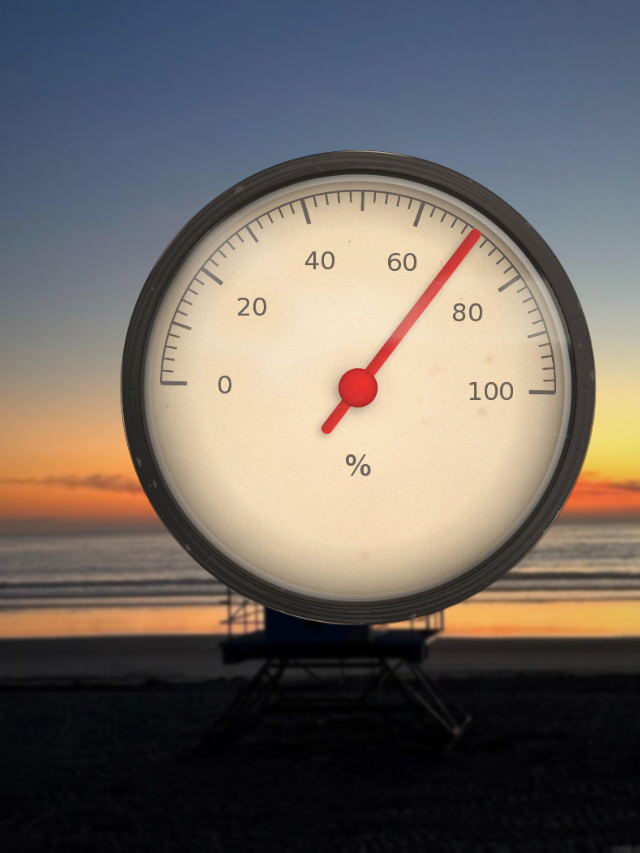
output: **70** %
